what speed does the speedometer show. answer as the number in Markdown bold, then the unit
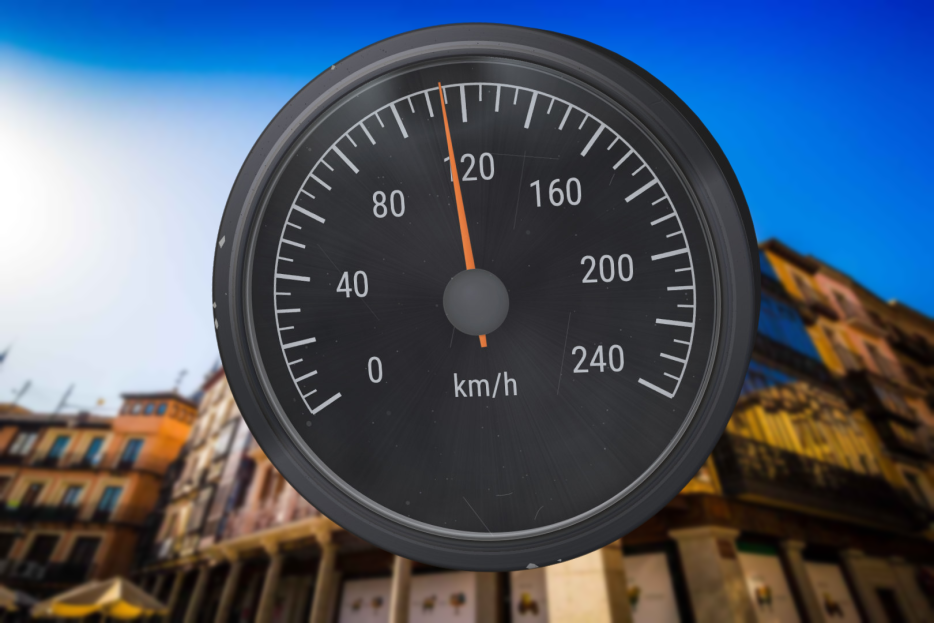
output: **115** km/h
